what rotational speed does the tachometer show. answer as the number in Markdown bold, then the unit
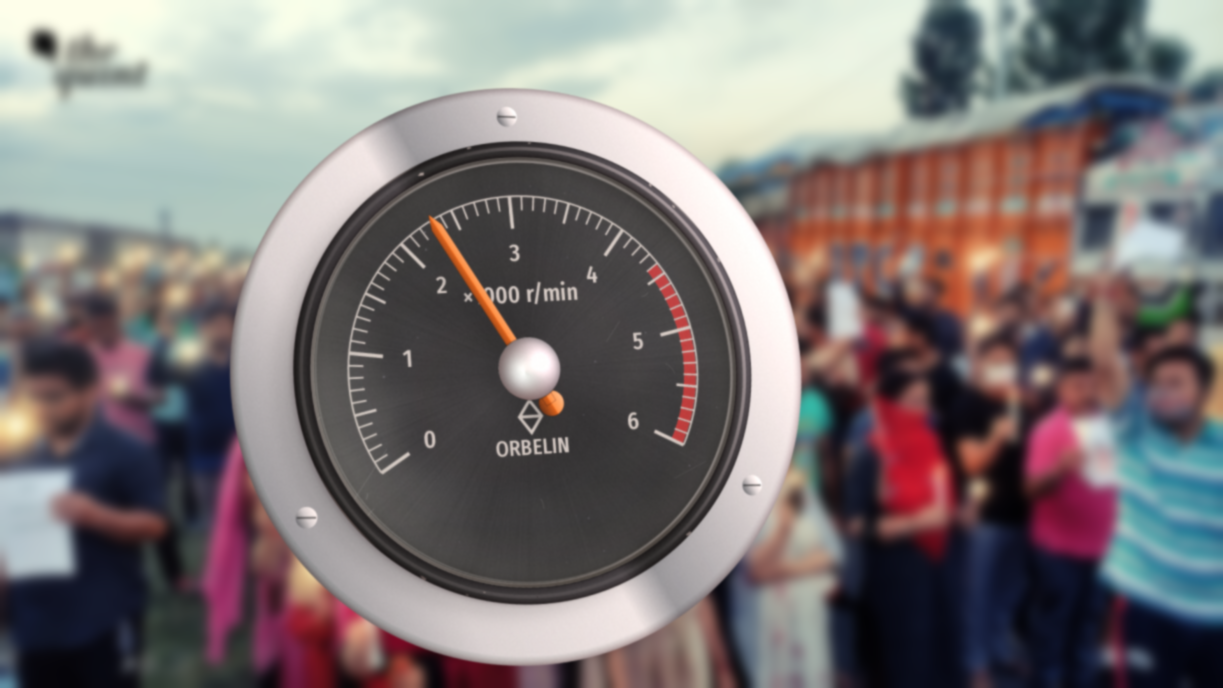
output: **2300** rpm
